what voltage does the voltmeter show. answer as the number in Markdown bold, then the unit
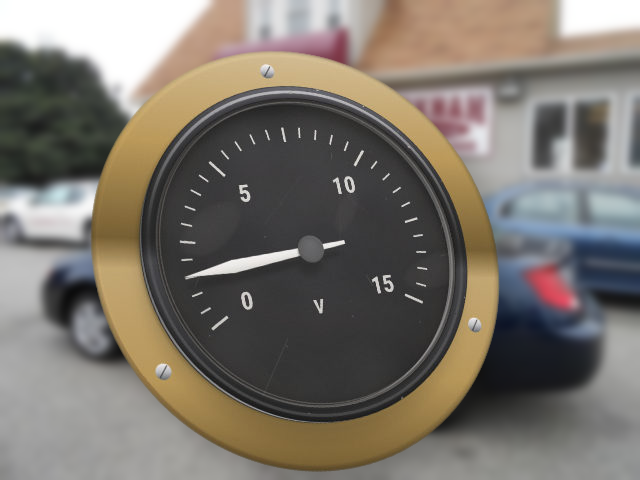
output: **1.5** V
